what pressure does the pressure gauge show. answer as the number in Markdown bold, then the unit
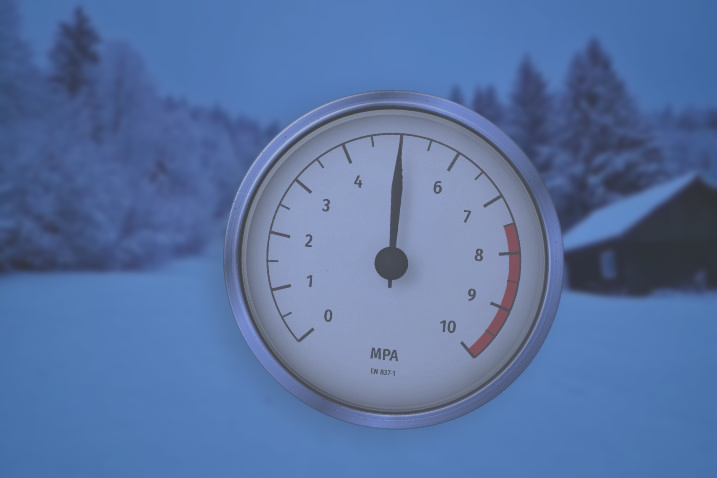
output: **5** MPa
